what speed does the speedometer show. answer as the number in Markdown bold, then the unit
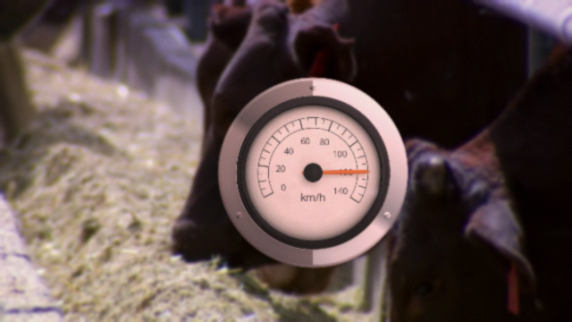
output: **120** km/h
